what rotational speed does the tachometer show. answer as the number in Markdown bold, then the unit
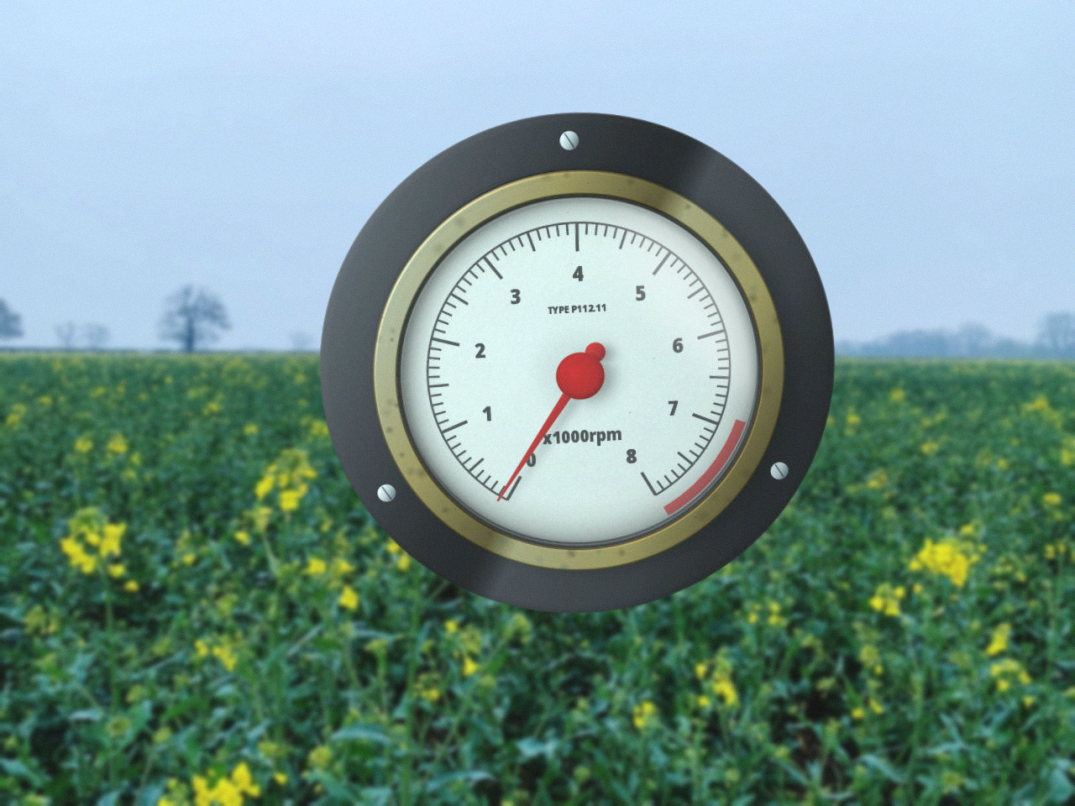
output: **100** rpm
